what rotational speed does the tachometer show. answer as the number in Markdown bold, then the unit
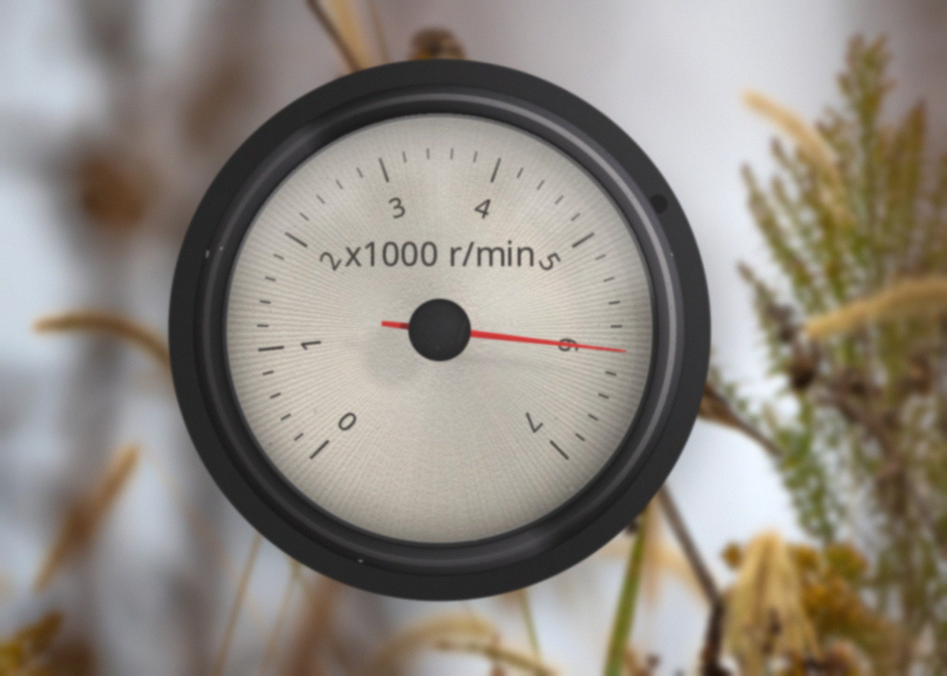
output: **6000** rpm
